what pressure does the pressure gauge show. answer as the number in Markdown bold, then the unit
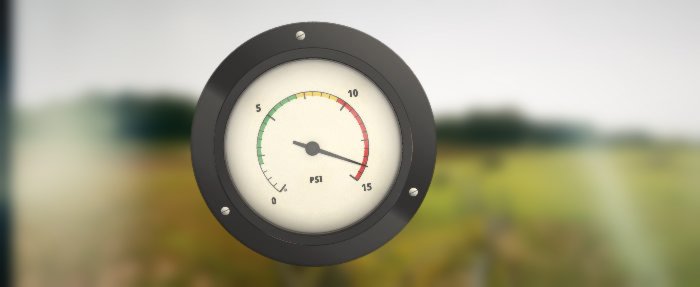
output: **14** psi
